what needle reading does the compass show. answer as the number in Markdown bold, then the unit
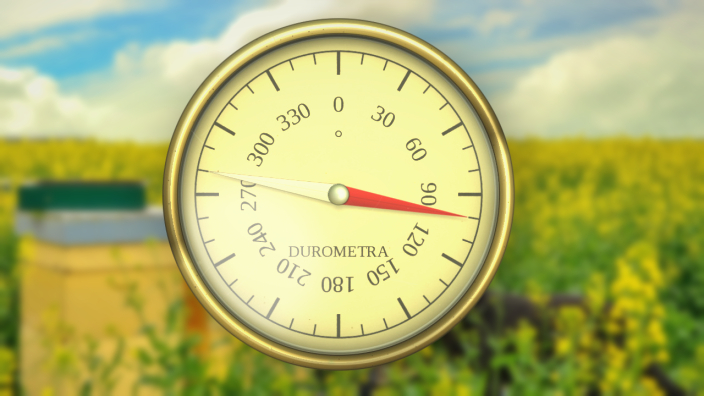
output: **100** °
